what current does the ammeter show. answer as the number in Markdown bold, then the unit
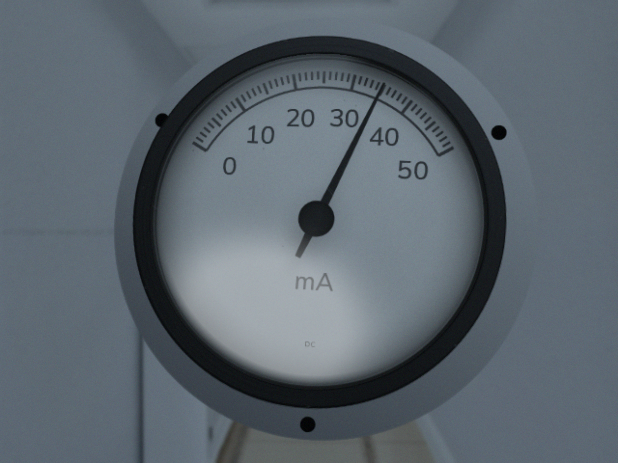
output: **35** mA
